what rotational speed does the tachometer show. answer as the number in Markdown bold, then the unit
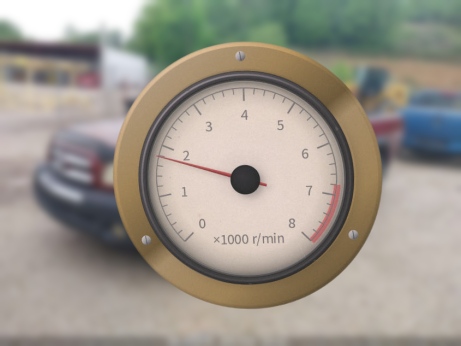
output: **1800** rpm
